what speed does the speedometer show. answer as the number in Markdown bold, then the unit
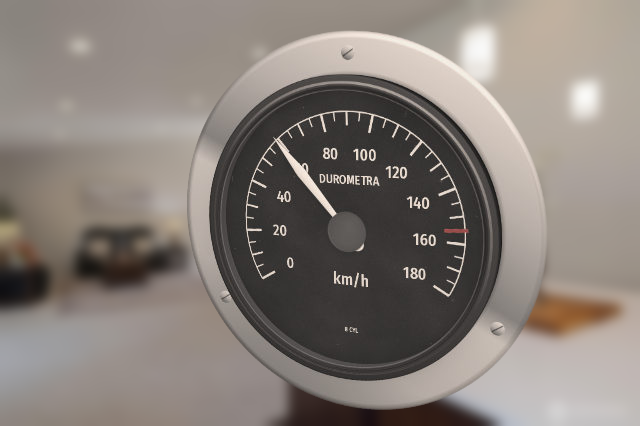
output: **60** km/h
